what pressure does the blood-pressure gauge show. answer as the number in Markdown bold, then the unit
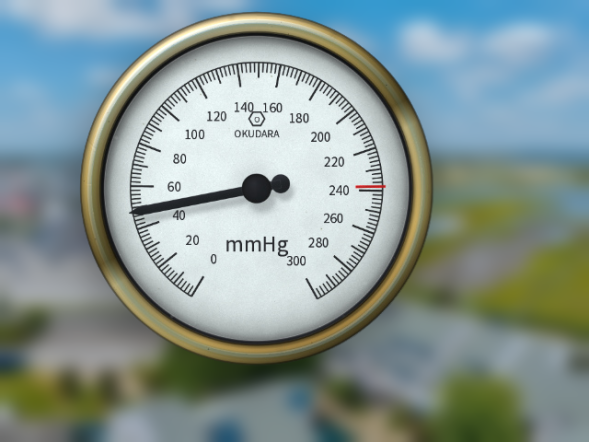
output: **48** mmHg
